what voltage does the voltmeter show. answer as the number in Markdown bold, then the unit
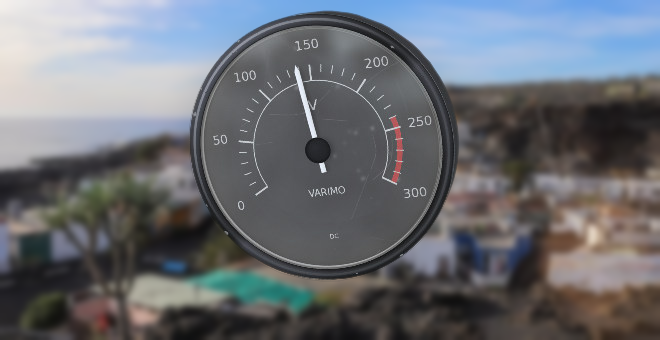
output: **140** V
